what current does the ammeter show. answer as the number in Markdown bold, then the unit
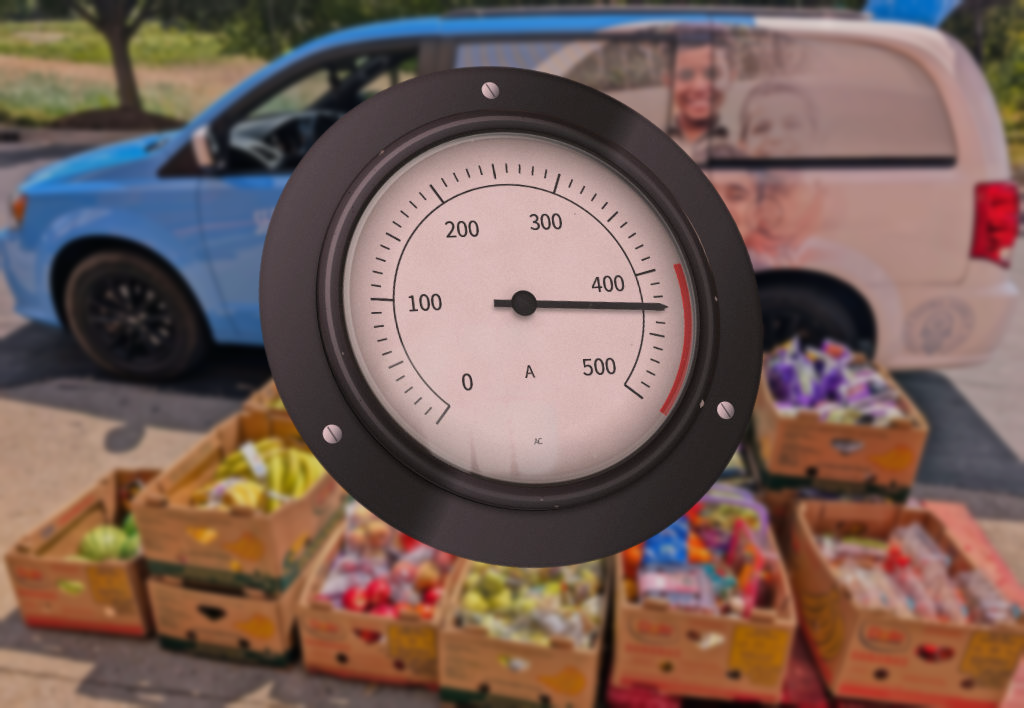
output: **430** A
